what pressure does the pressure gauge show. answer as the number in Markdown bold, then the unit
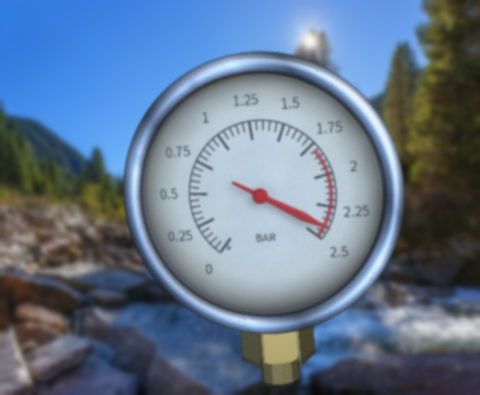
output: **2.4** bar
